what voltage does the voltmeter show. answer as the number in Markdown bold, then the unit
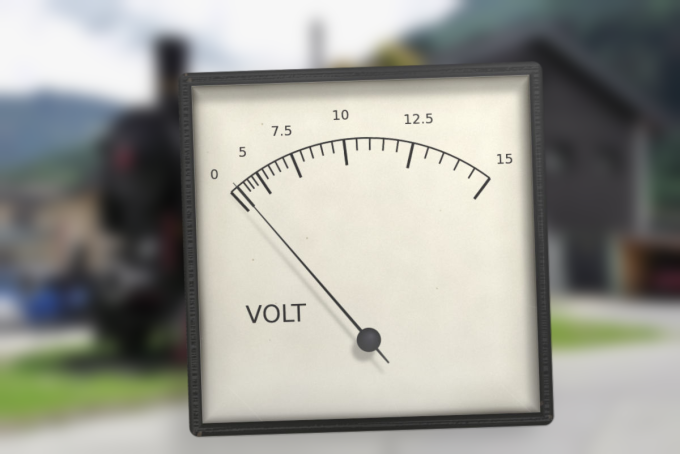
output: **2.5** V
